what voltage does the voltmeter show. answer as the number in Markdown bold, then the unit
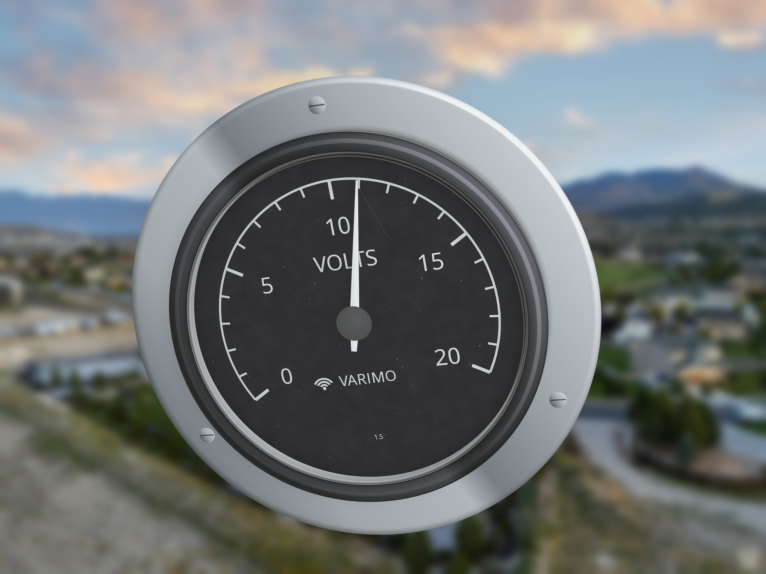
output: **11** V
